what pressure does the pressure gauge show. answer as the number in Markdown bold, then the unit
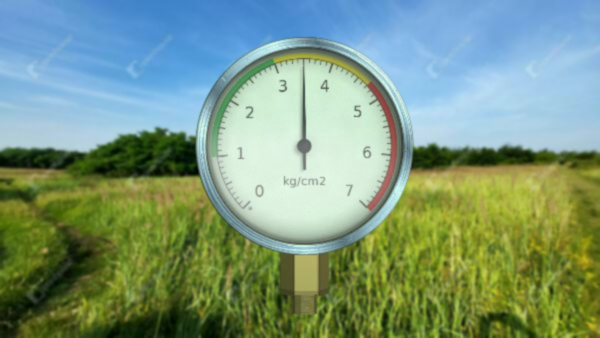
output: **3.5** kg/cm²
